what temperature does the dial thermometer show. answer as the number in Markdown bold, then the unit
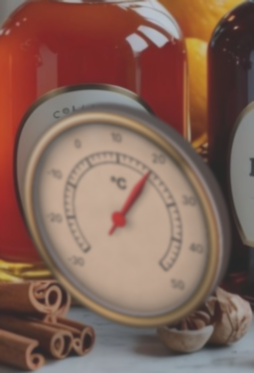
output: **20** °C
